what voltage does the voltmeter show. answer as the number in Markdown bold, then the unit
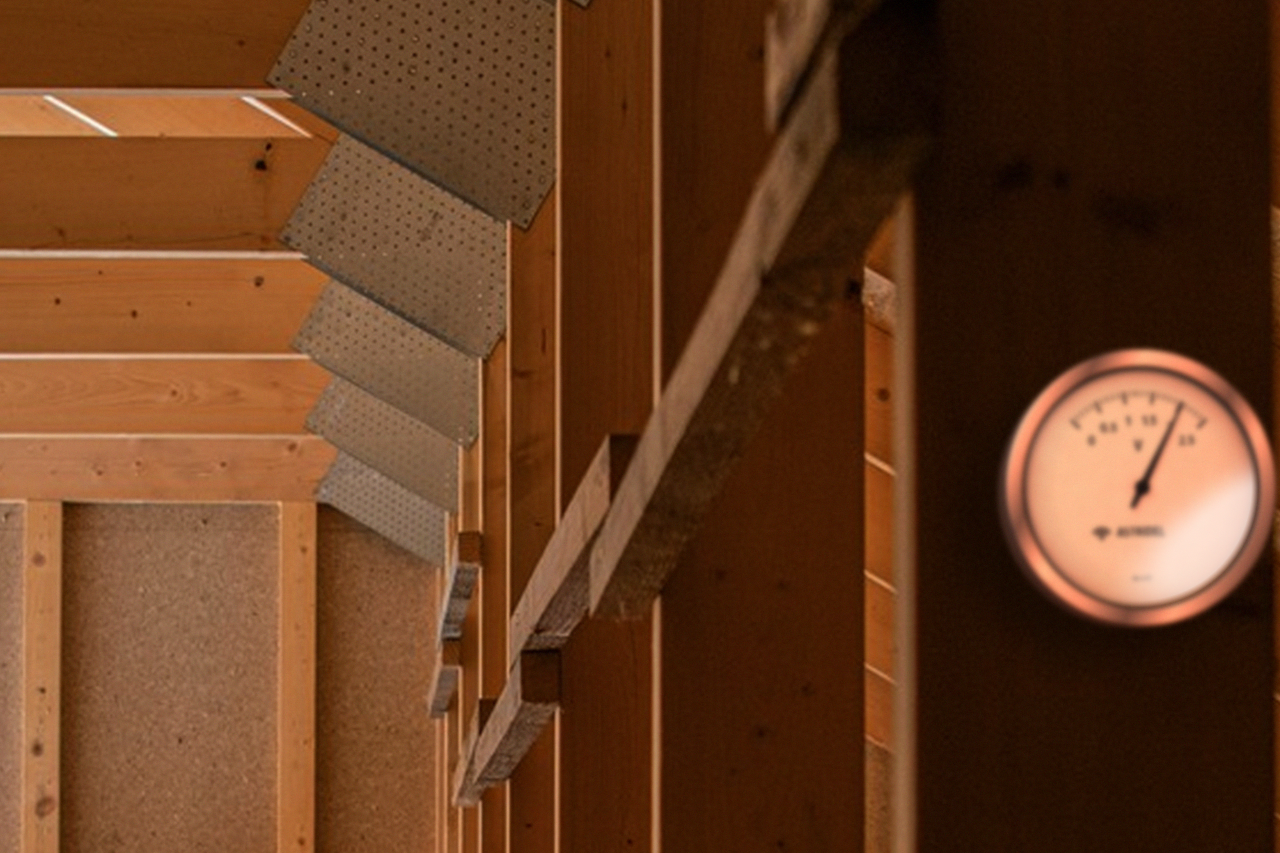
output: **2** V
